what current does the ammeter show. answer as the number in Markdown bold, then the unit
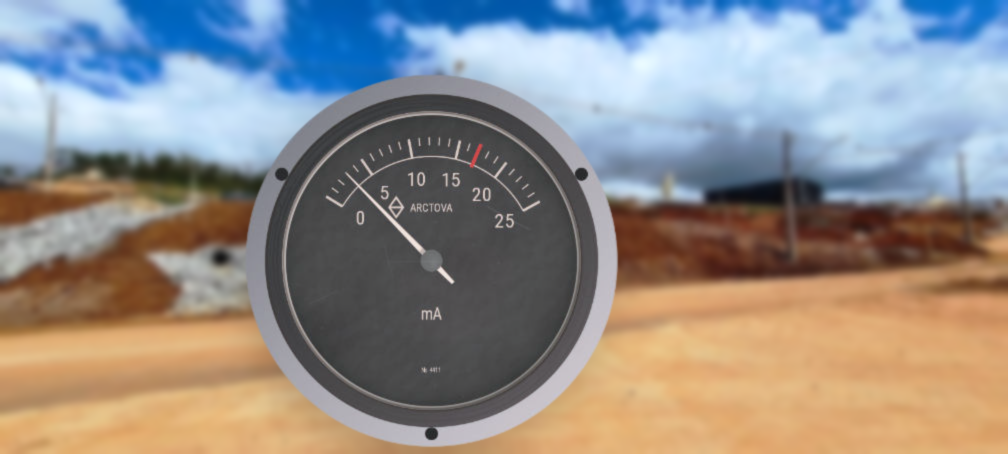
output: **3** mA
